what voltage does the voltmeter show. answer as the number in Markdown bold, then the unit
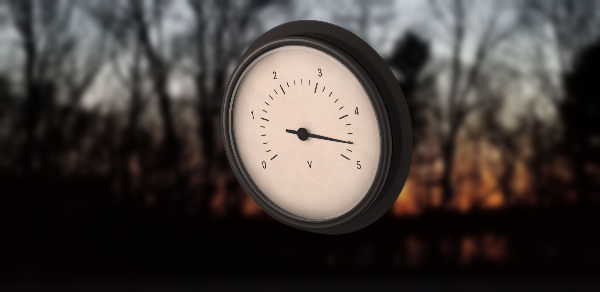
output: **4.6** V
